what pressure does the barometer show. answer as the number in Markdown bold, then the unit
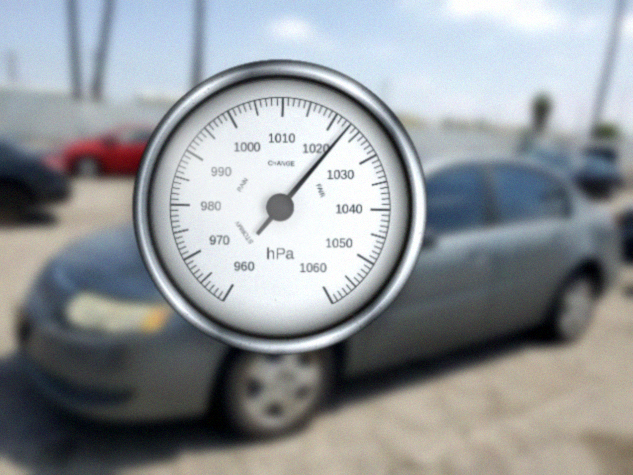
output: **1023** hPa
